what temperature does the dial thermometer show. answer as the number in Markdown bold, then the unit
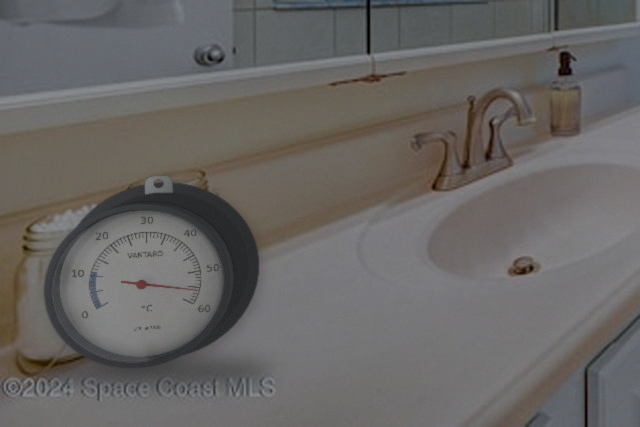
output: **55** °C
